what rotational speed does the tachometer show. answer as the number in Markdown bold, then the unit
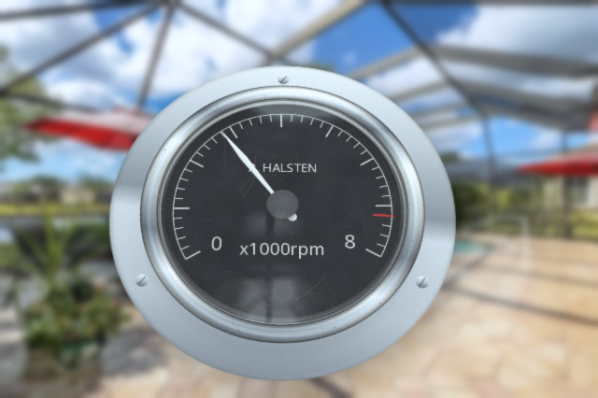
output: **2800** rpm
